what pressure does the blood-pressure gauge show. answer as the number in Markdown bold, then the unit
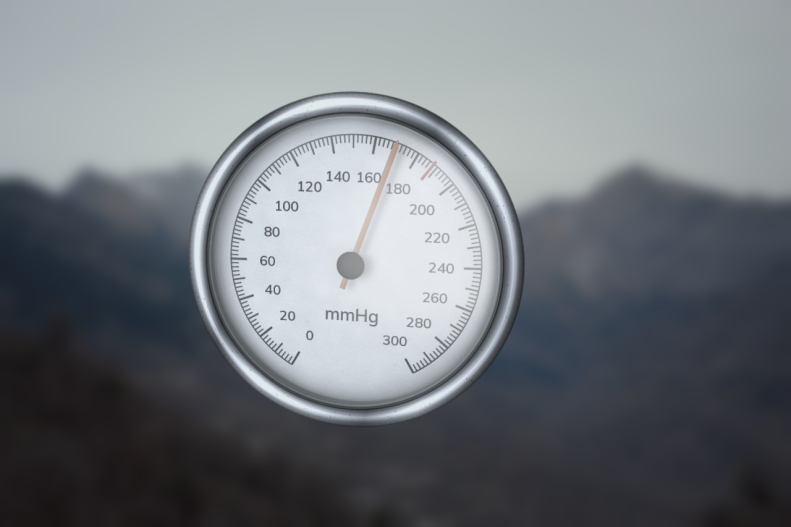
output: **170** mmHg
